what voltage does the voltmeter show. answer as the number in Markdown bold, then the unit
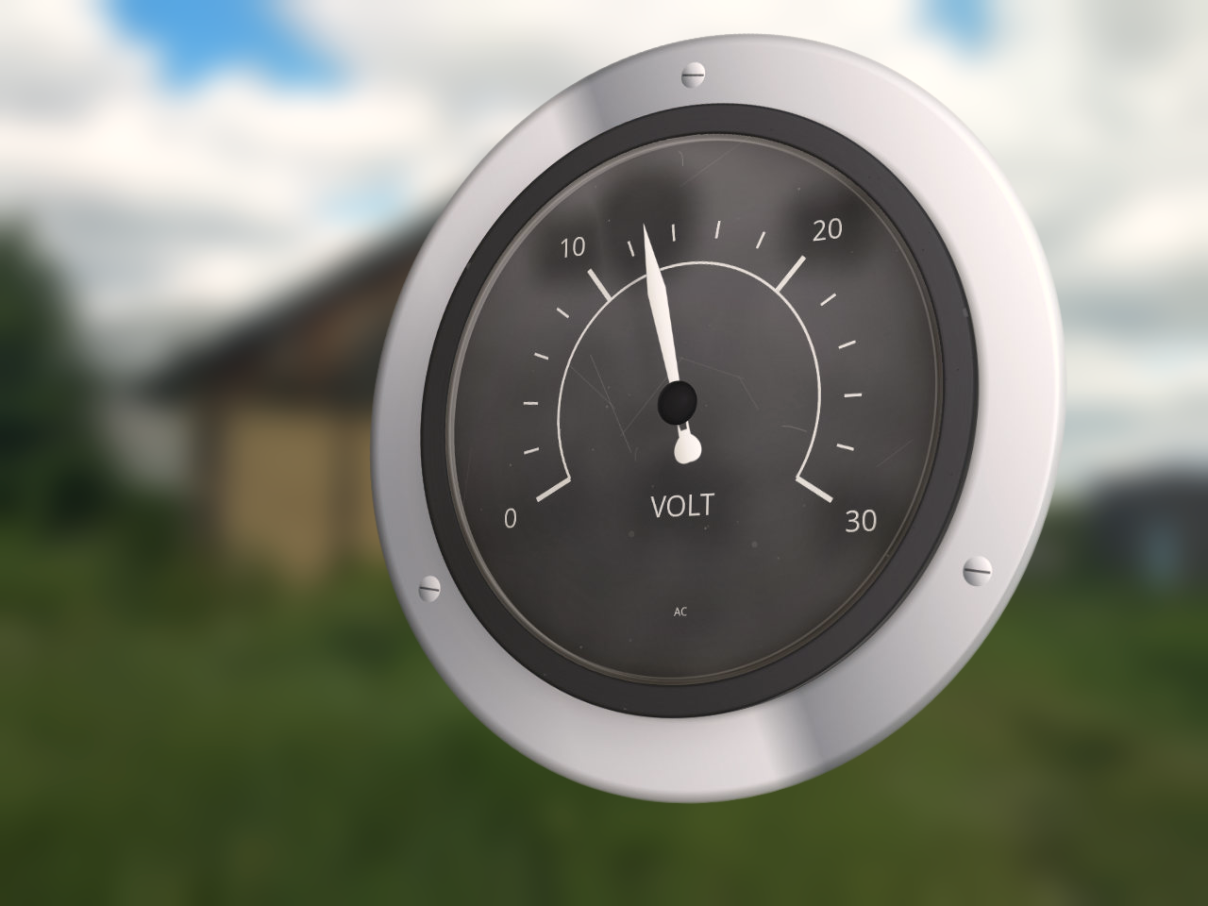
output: **13** V
